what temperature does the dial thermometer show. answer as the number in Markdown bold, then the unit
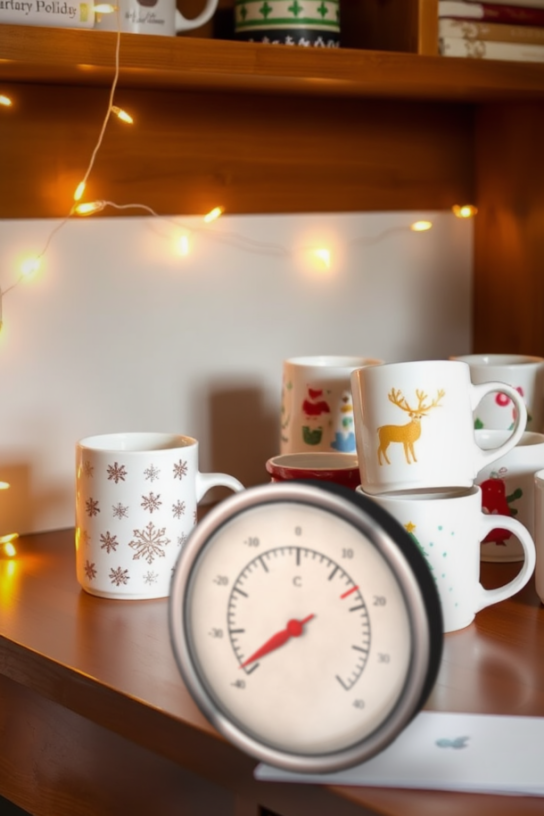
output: **-38** °C
